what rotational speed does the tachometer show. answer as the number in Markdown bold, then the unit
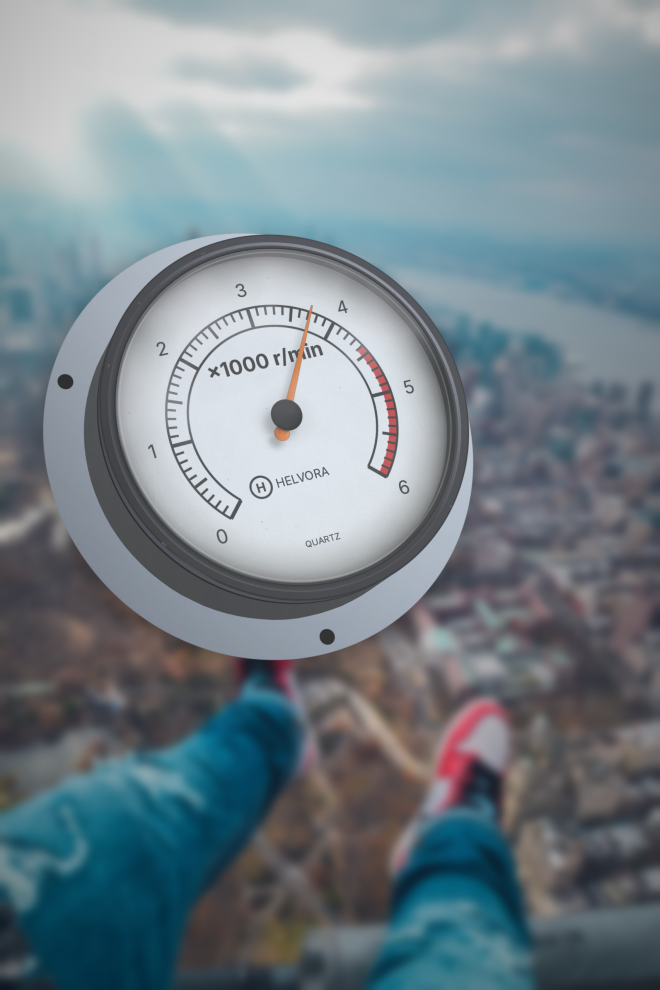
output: **3700** rpm
